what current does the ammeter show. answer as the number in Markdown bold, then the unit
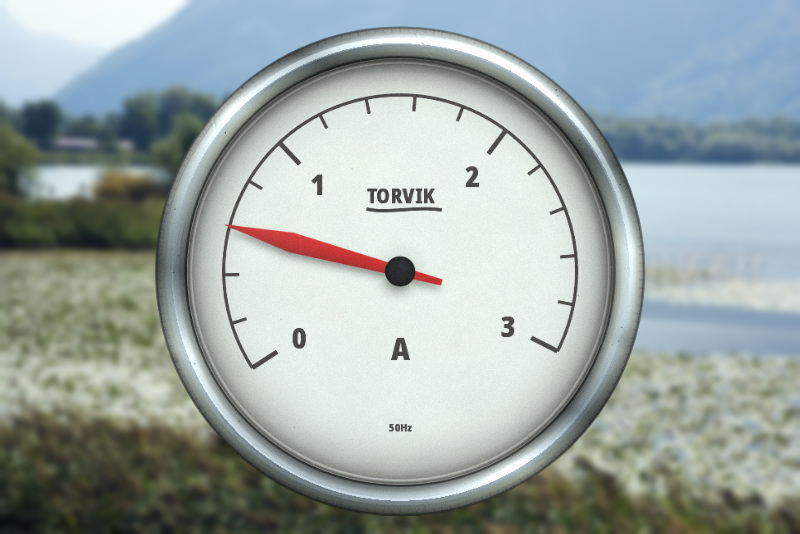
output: **0.6** A
